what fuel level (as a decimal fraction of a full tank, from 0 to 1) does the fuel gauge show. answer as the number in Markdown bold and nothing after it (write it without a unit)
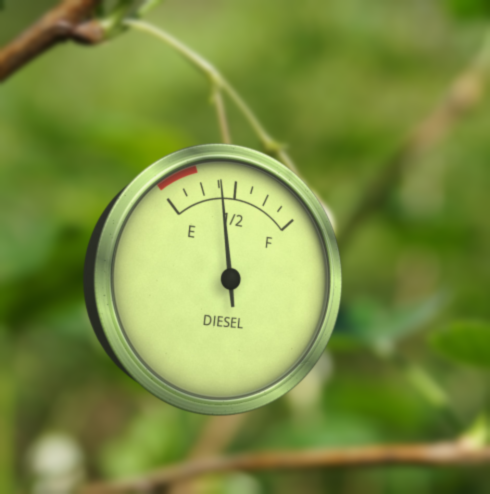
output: **0.375**
